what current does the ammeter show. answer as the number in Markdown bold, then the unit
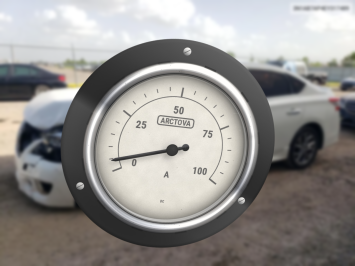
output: **5** A
